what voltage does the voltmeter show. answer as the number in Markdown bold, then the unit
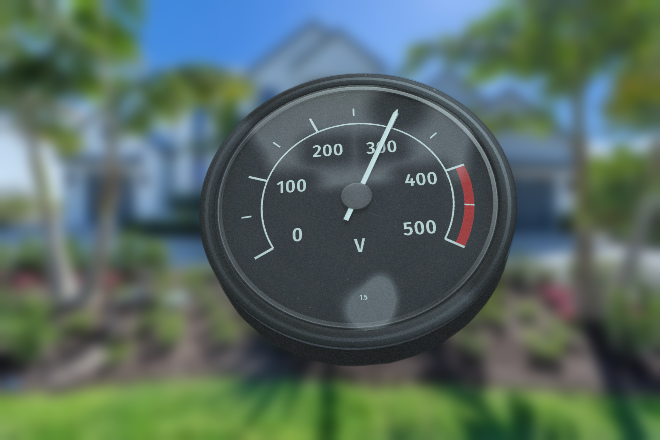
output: **300** V
